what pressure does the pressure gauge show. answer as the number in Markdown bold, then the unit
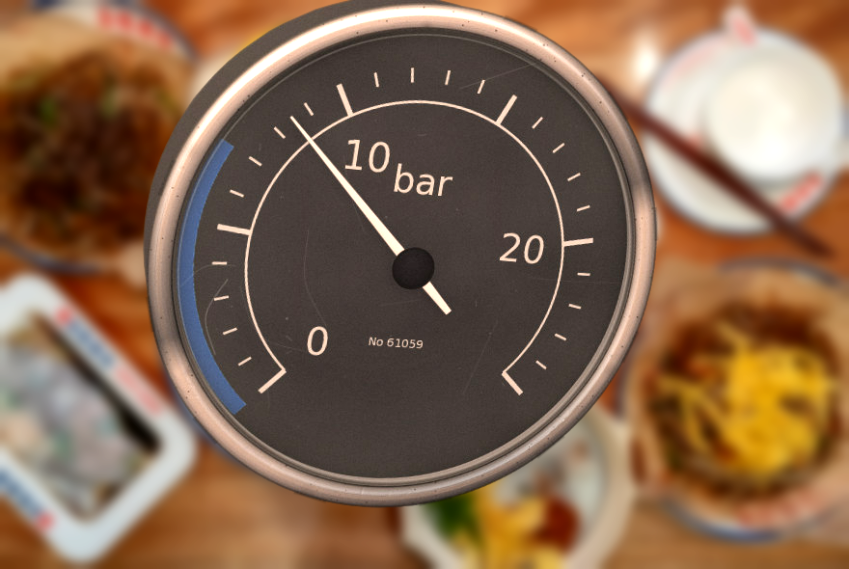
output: **8.5** bar
